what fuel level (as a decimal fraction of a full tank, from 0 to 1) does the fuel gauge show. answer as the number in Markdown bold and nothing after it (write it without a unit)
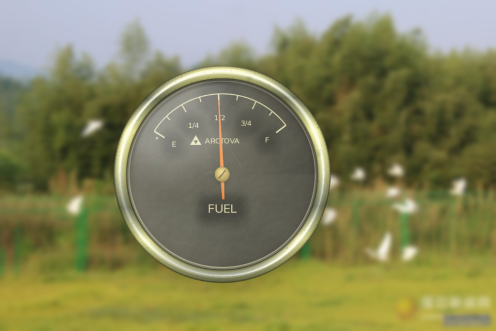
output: **0.5**
